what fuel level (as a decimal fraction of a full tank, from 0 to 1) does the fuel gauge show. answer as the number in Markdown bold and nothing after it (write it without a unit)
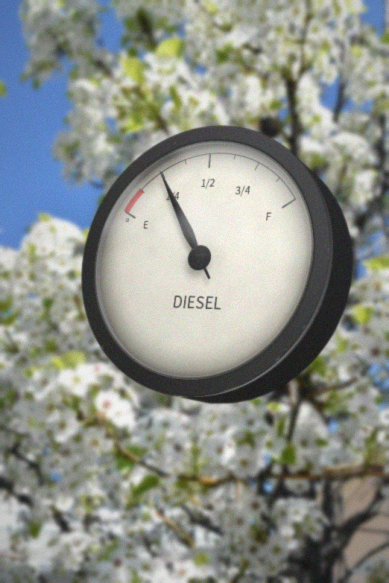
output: **0.25**
